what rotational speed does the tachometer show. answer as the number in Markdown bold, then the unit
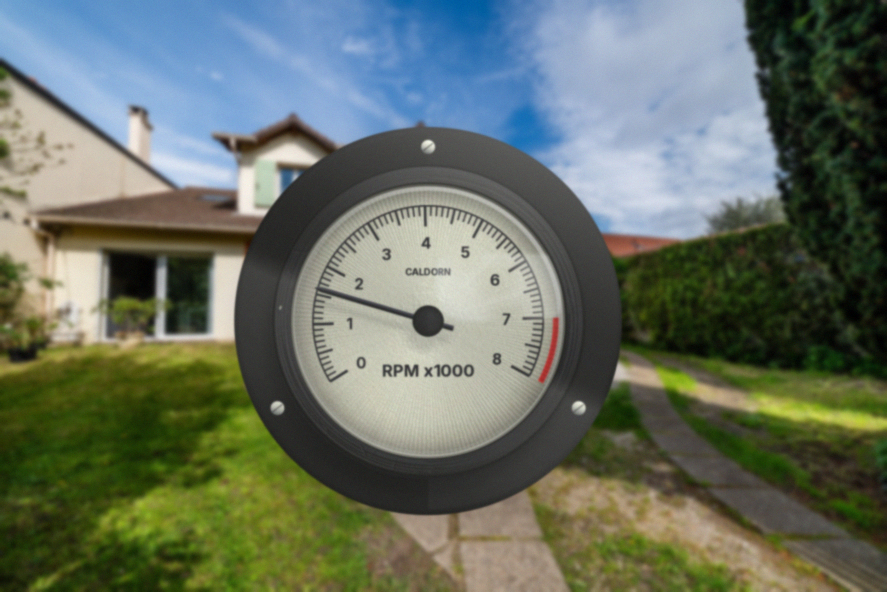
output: **1600** rpm
